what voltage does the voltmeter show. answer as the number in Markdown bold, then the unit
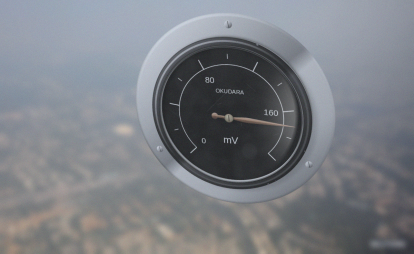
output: **170** mV
